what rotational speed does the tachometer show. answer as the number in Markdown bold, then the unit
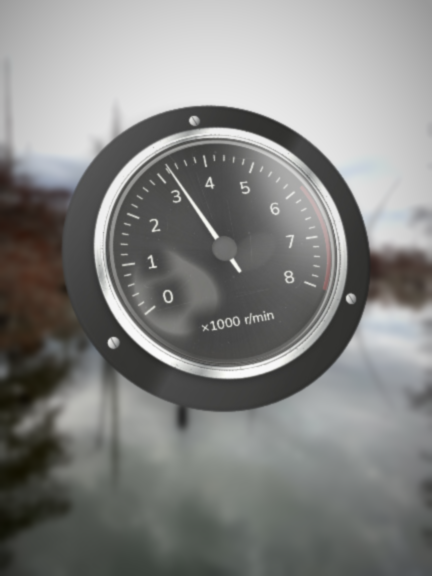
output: **3200** rpm
